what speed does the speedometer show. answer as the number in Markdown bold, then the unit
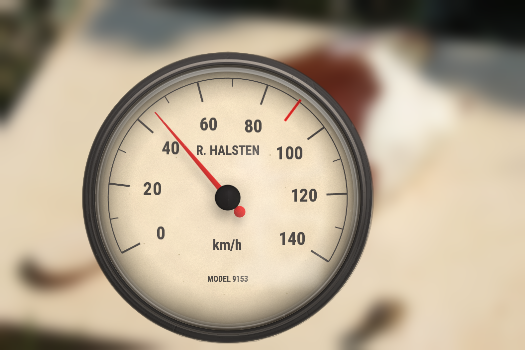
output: **45** km/h
